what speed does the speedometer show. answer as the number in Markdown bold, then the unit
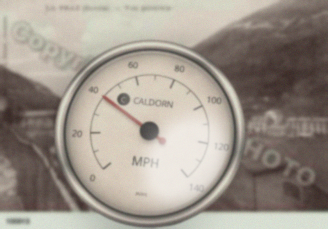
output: **40** mph
